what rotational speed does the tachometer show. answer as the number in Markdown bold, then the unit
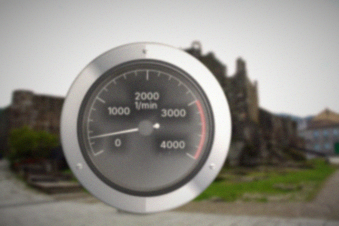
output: **300** rpm
